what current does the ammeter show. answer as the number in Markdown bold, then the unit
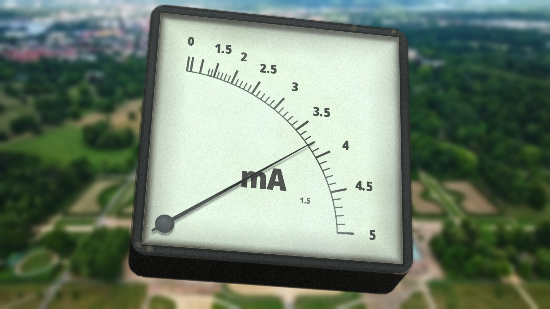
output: **3.8** mA
